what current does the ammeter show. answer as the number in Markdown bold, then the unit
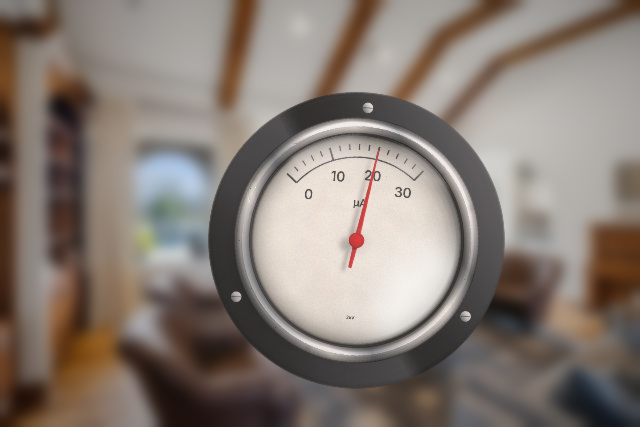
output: **20** µA
